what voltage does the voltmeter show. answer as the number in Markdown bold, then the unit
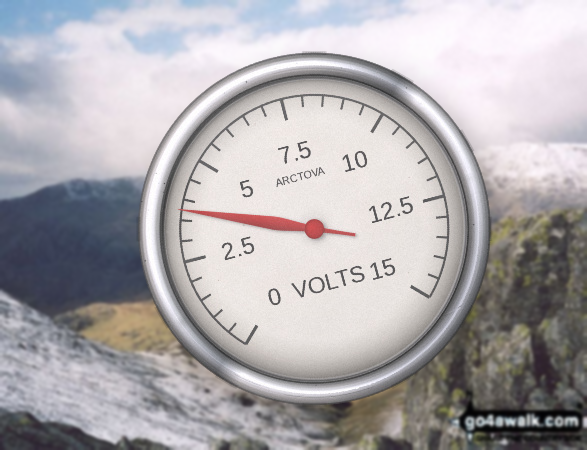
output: **3.75** V
